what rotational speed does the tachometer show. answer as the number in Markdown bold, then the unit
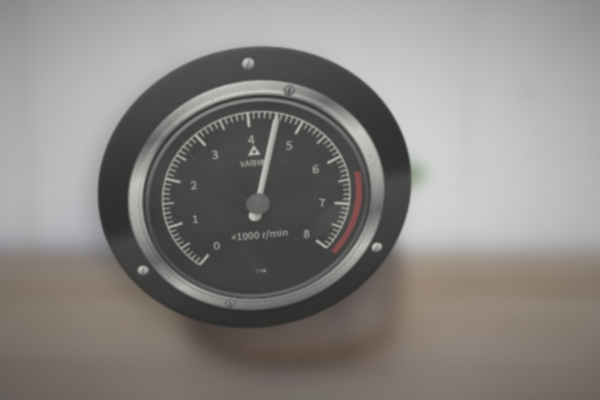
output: **4500** rpm
